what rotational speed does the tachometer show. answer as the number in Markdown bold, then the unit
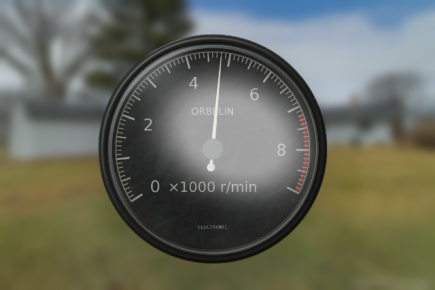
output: **4800** rpm
